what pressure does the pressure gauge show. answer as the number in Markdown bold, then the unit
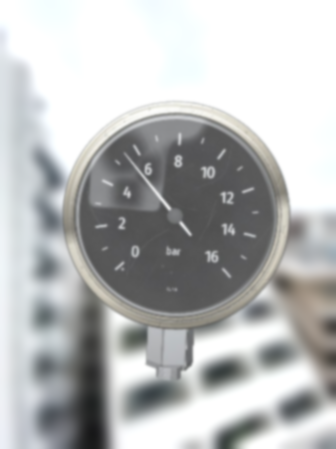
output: **5.5** bar
